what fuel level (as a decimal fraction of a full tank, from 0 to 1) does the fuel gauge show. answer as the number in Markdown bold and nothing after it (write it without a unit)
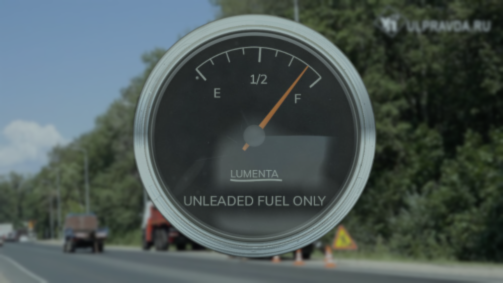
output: **0.875**
